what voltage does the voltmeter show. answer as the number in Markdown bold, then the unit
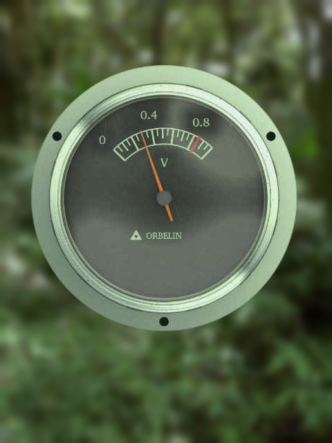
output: **0.3** V
